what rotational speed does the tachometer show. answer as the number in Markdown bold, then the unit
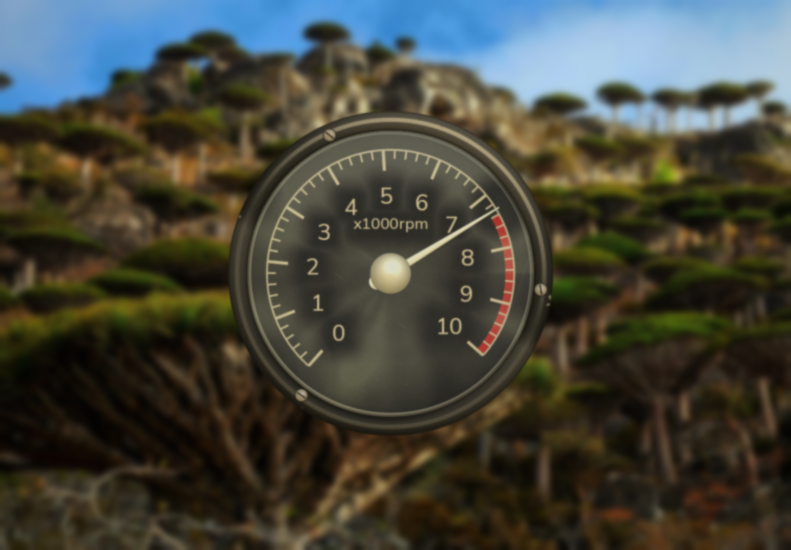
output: **7300** rpm
